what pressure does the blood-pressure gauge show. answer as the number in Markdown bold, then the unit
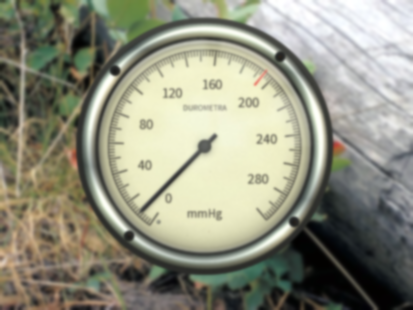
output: **10** mmHg
